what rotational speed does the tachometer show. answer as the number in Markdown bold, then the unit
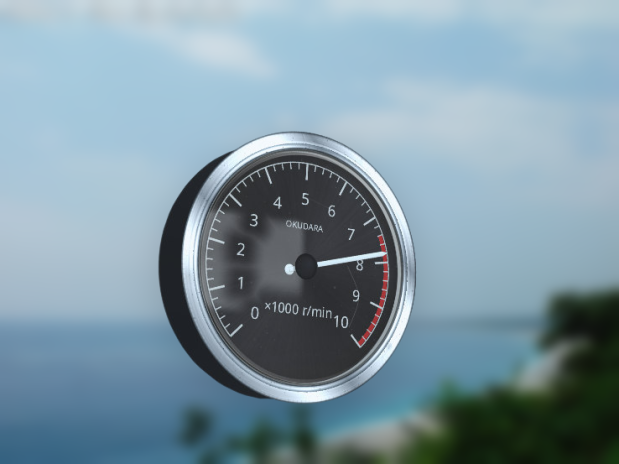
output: **7800** rpm
